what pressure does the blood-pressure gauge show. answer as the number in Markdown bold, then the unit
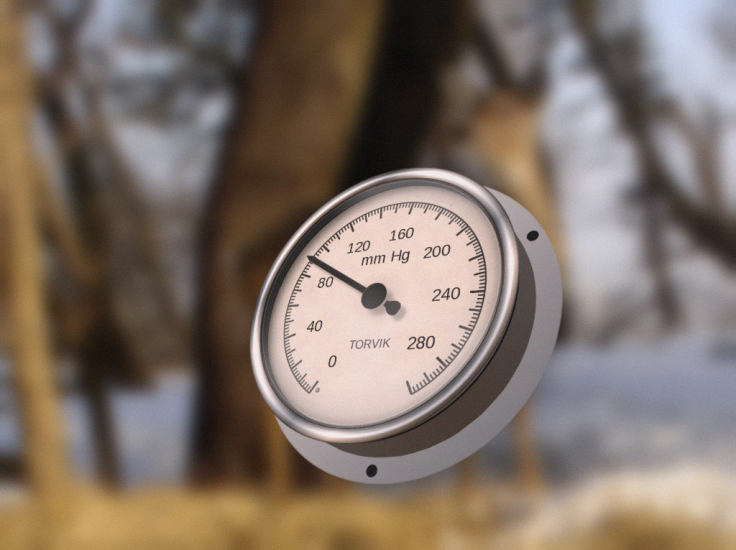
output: **90** mmHg
